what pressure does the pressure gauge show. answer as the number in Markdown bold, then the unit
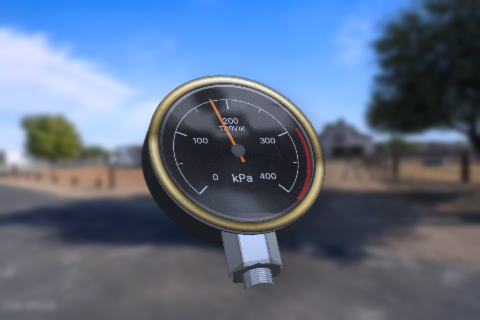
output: **175** kPa
